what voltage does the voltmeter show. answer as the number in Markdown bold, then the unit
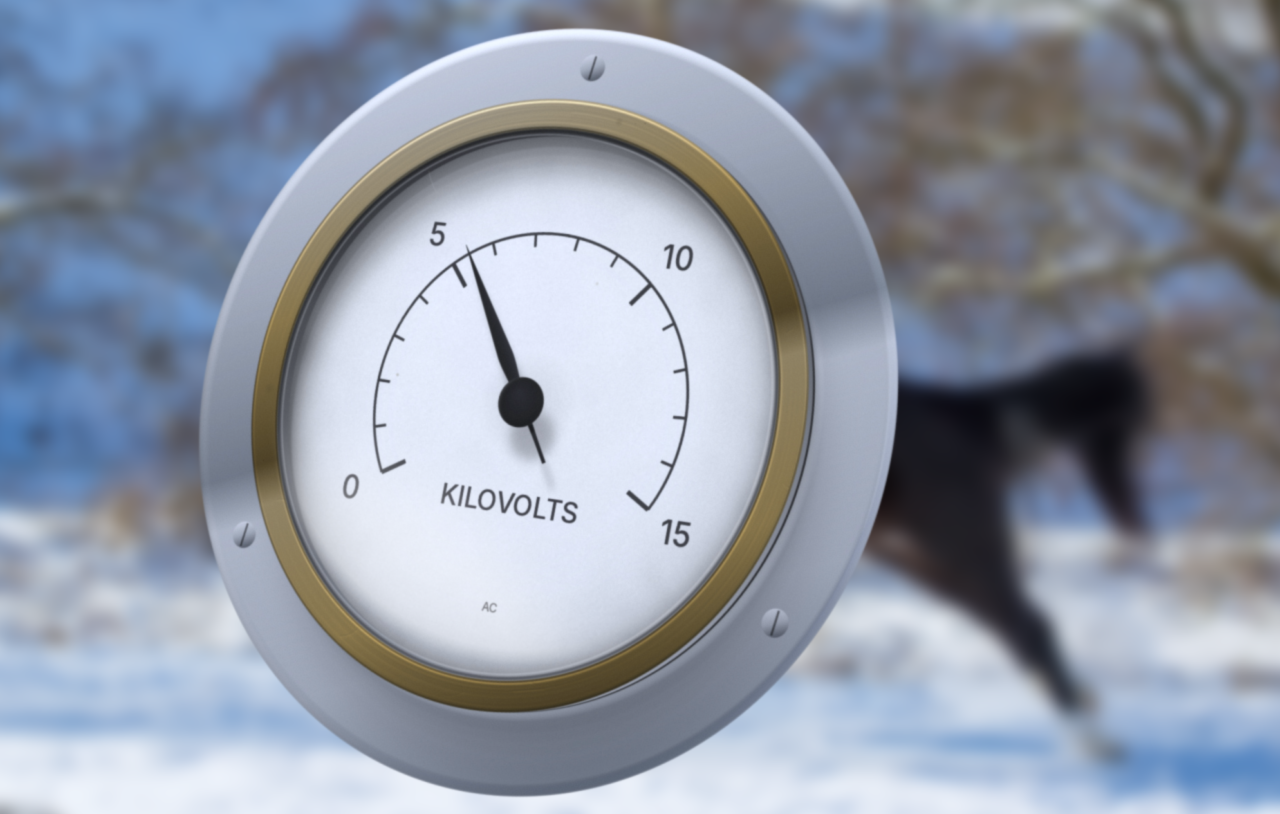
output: **5.5** kV
